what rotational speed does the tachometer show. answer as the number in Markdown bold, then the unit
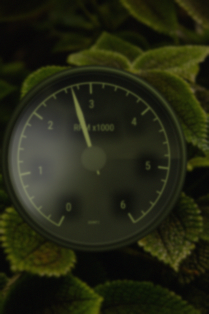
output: **2700** rpm
